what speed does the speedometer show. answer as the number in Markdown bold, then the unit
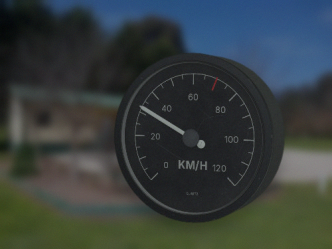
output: **32.5** km/h
